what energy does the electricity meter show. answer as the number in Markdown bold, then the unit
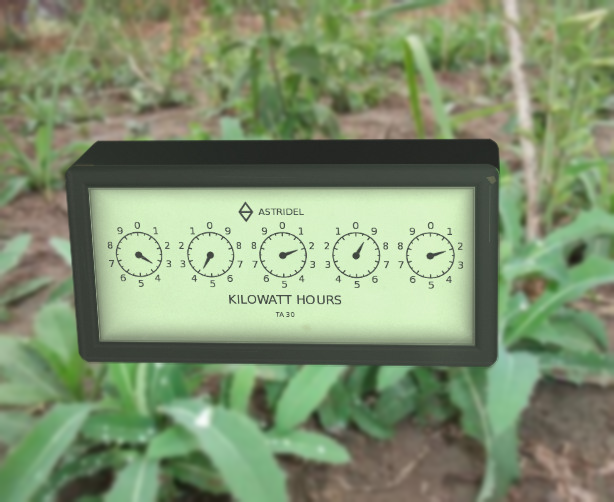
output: **34192** kWh
